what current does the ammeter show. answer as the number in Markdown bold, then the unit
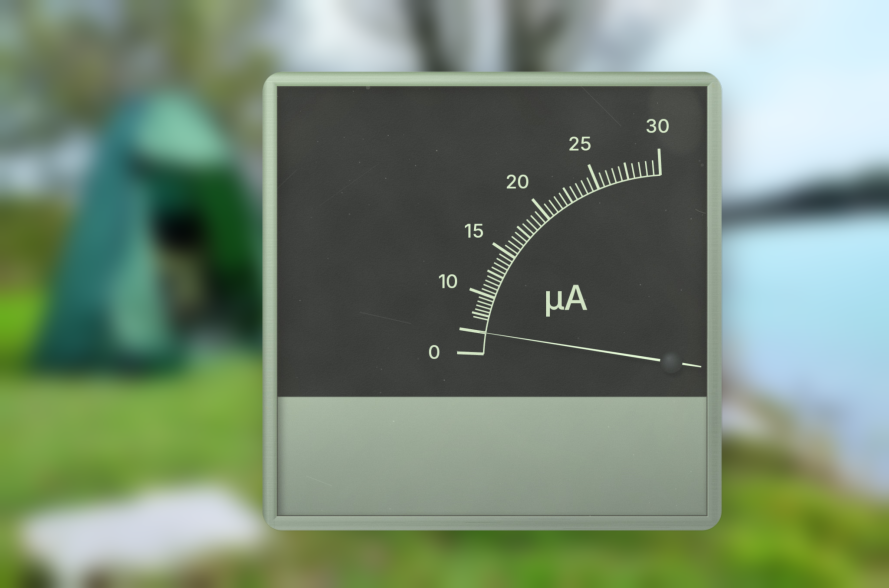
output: **5** µA
